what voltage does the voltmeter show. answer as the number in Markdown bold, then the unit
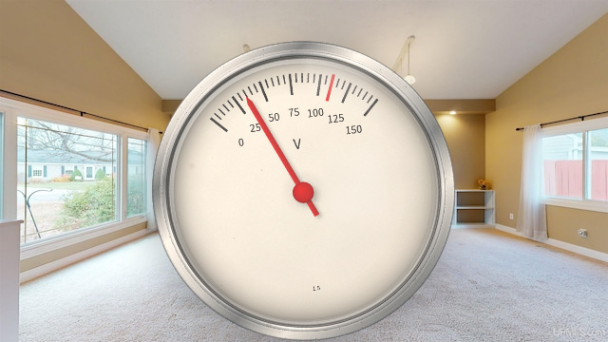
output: **35** V
